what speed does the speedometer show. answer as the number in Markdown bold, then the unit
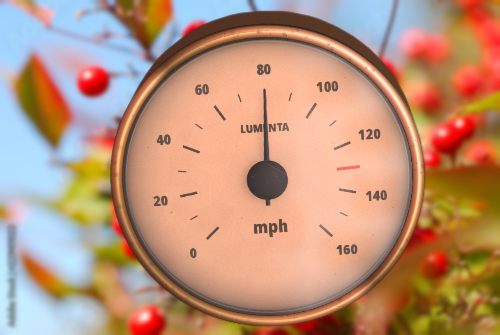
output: **80** mph
